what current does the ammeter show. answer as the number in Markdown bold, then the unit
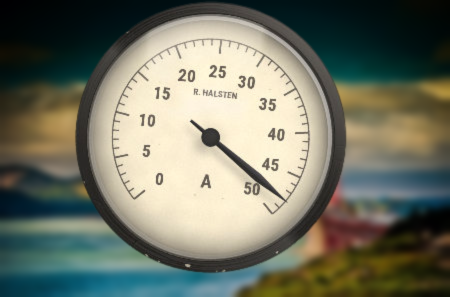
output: **48** A
